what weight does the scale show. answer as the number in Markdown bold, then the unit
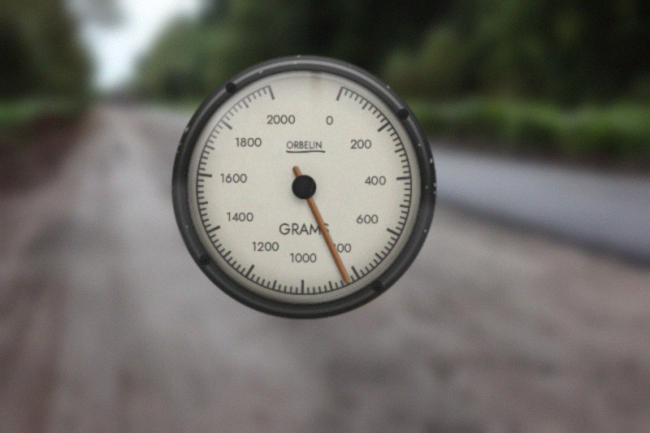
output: **840** g
